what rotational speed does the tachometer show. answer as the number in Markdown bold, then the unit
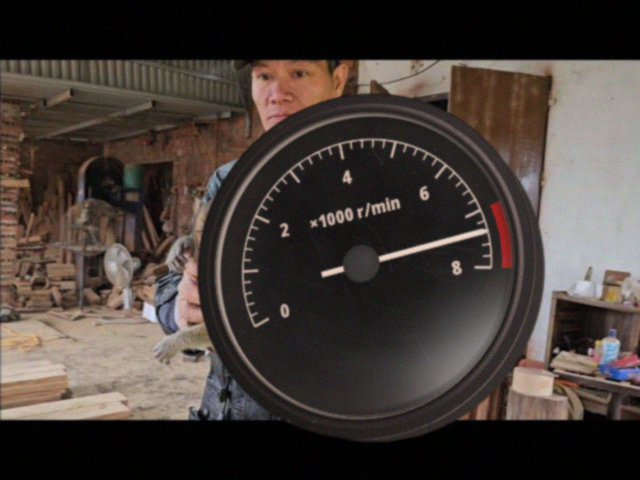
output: **7400** rpm
